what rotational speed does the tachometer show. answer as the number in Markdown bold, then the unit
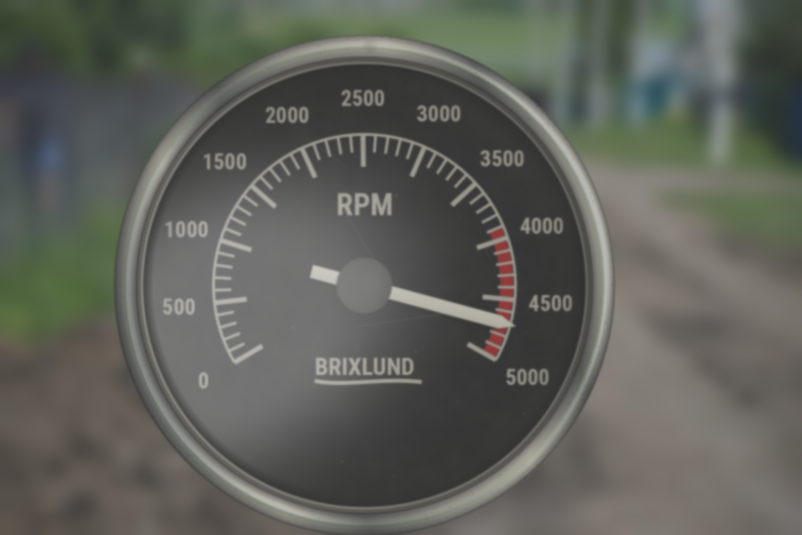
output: **4700** rpm
